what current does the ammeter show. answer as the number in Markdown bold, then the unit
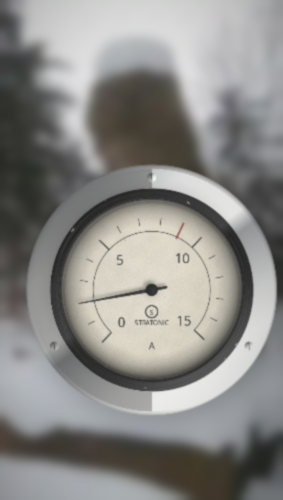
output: **2** A
